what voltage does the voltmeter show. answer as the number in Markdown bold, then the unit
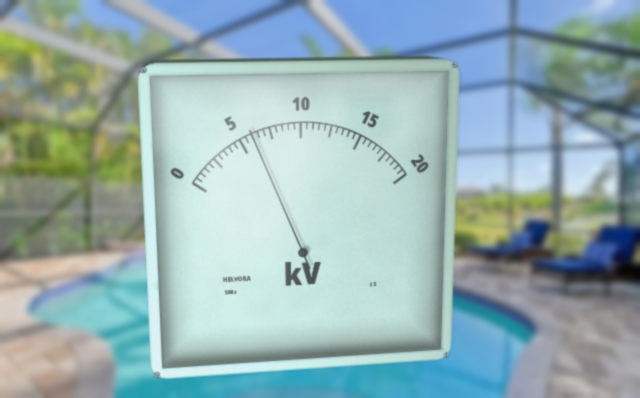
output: **6** kV
